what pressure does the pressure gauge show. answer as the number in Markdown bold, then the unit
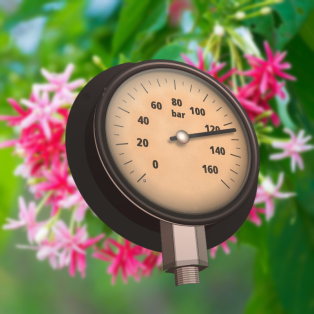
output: **125** bar
